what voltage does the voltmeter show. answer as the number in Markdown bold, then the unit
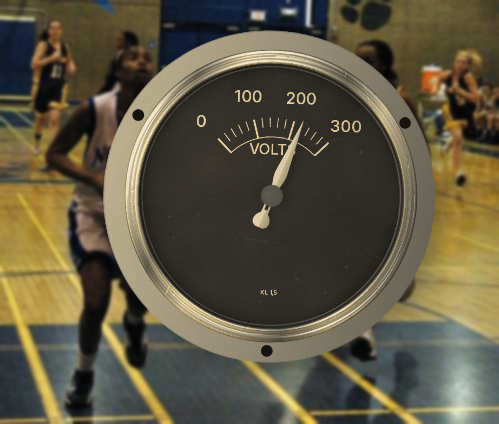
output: **220** V
